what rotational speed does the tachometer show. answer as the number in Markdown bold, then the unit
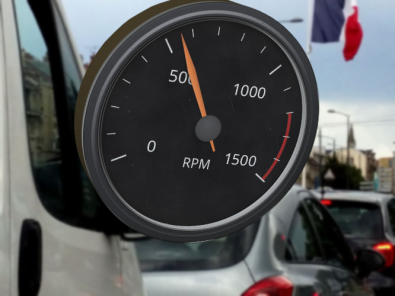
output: **550** rpm
